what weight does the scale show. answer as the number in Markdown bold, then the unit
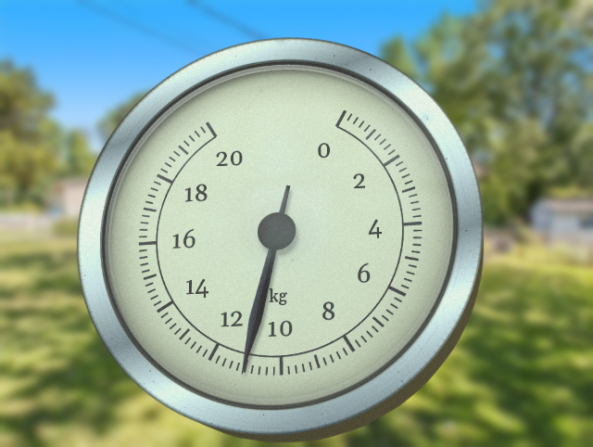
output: **11** kg
